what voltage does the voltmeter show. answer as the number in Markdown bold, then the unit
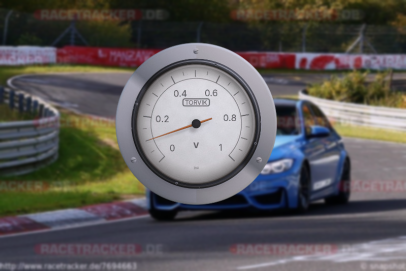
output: **0.1** V
